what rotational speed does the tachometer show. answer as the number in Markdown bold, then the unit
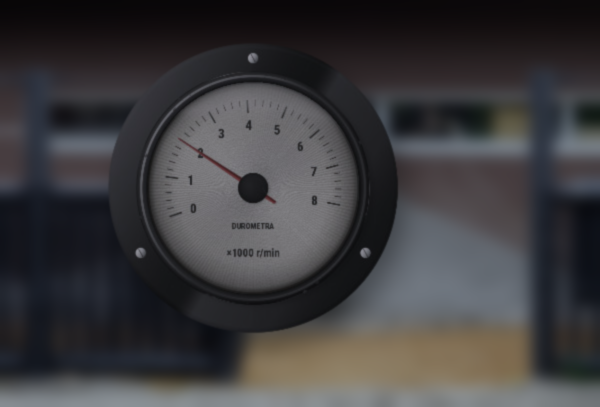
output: **2000** rpm
